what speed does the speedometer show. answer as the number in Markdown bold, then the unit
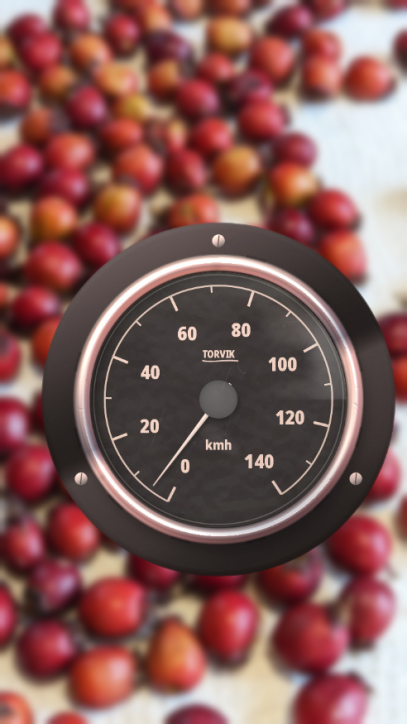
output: **5** km/h
